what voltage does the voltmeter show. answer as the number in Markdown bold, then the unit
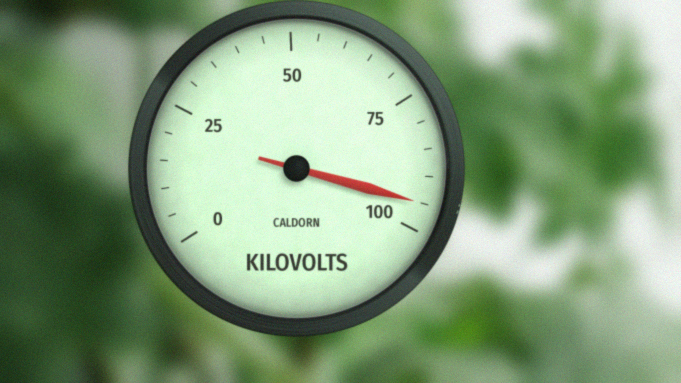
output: **95** kV
